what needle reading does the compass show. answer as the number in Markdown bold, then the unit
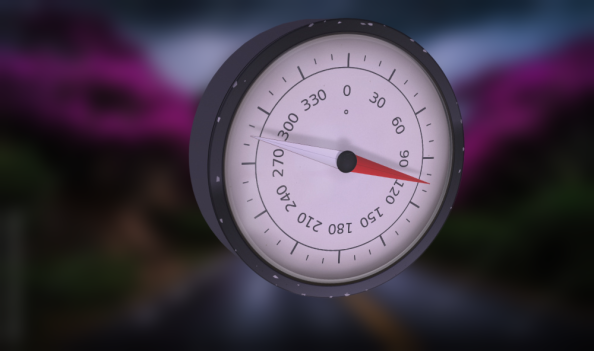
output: **105** °
